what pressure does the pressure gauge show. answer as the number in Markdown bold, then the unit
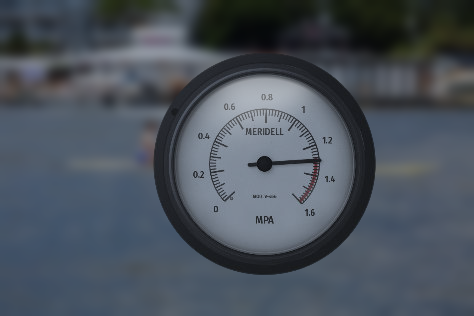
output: **1.3** MPa
